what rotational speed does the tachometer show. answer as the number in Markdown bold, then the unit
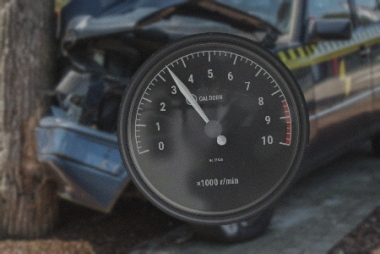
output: **3400** rpm
